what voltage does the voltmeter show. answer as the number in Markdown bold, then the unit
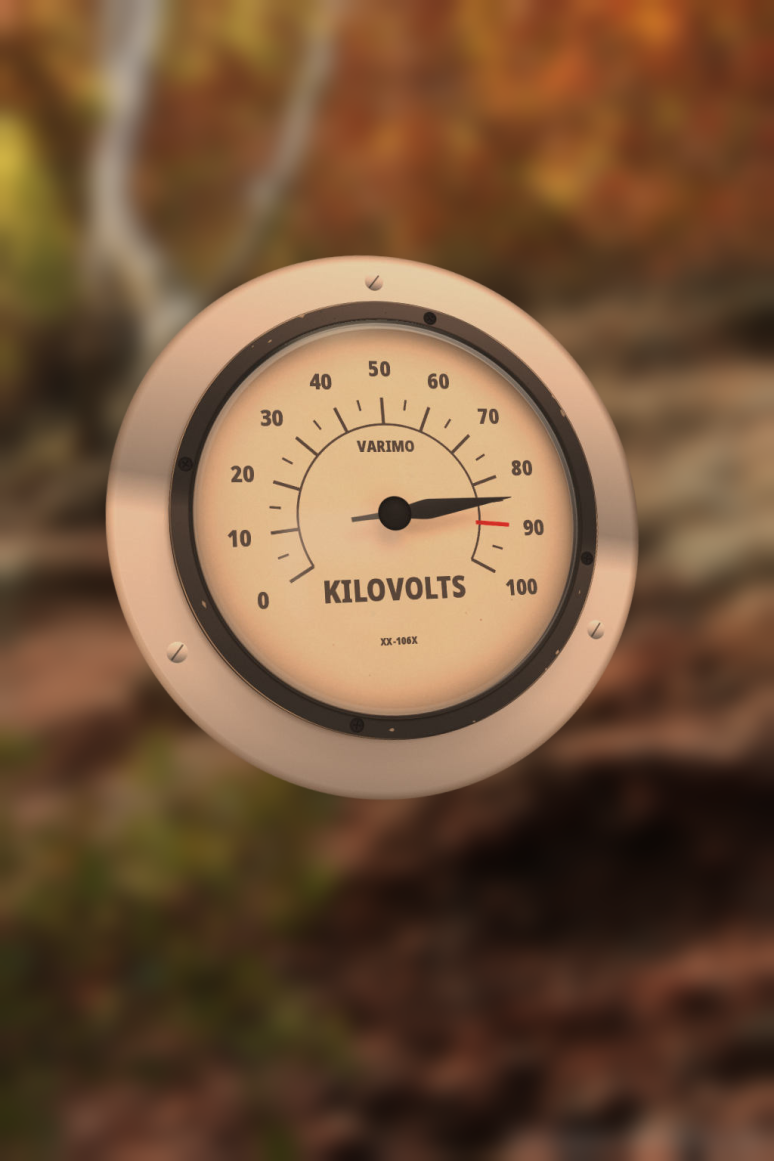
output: **85** kV
